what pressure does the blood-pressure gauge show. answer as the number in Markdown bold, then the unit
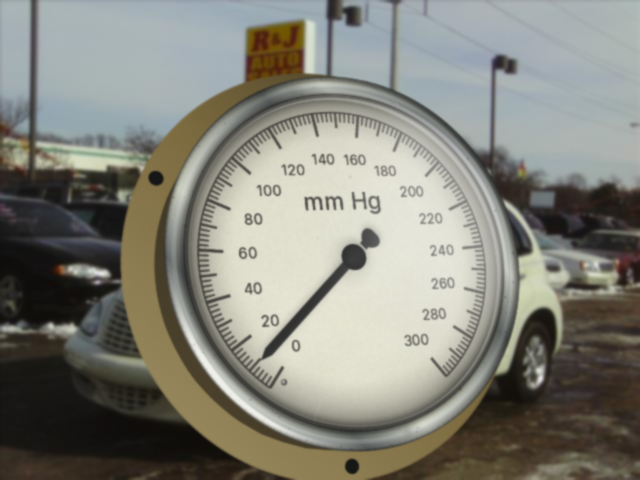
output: **10** mmHg
